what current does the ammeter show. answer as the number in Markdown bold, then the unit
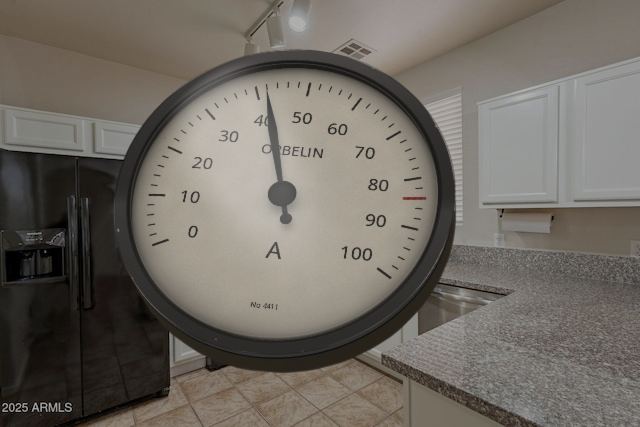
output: **42** A
